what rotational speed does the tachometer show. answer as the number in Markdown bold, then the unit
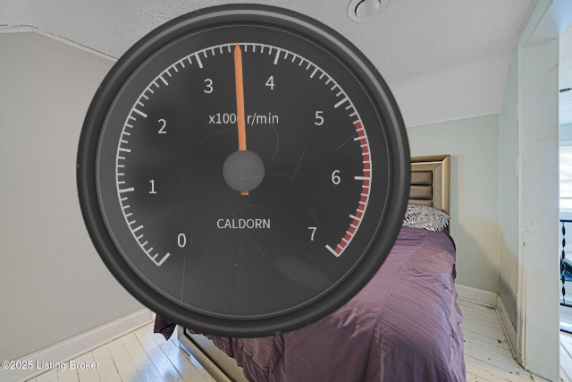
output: **3500** rpm
